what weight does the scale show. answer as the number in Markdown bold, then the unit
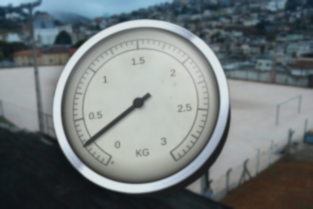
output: **0.25** kg
